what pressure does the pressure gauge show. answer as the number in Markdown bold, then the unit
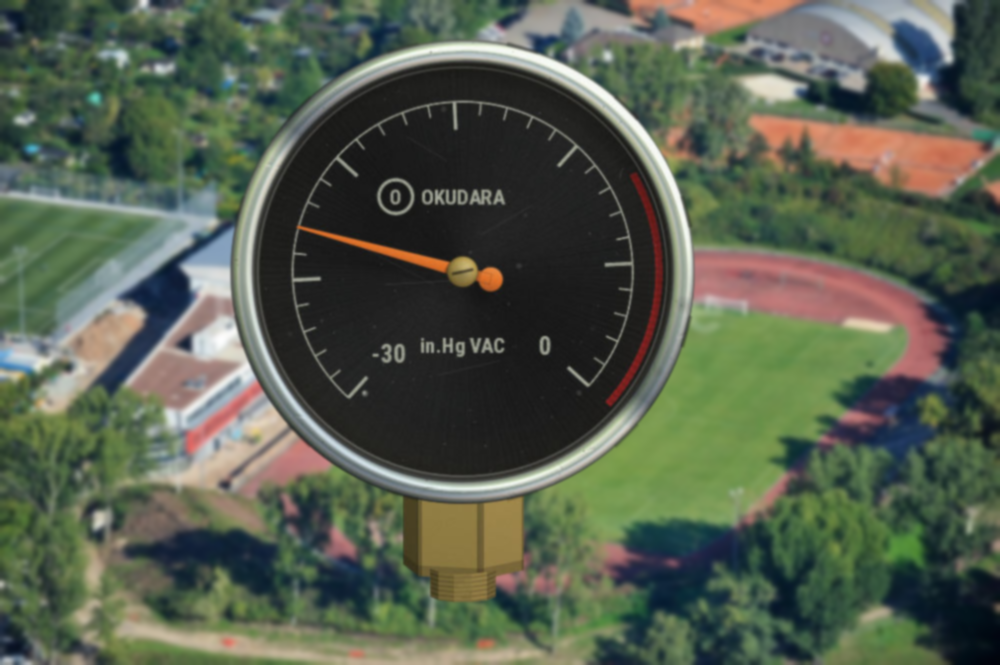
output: **-23** inHg
